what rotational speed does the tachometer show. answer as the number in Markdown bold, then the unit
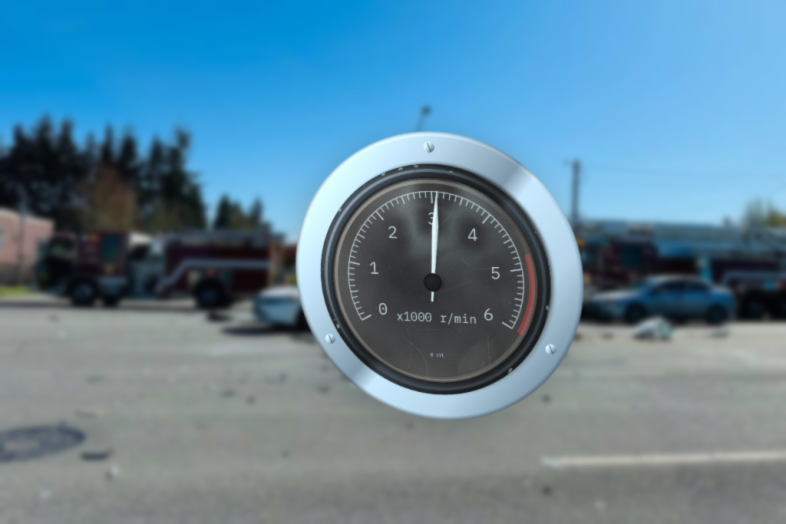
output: **3100** rpm
